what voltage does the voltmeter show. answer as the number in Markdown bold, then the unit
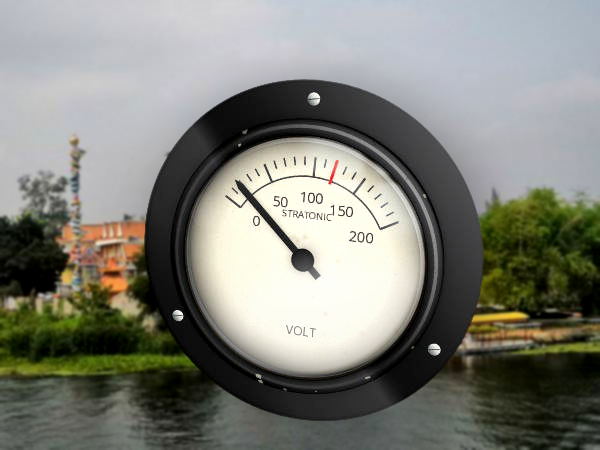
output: **20** V
